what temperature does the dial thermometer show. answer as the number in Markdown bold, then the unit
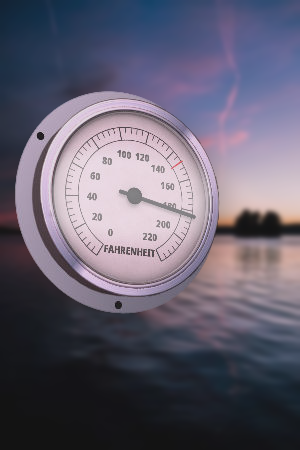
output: **184** °F
